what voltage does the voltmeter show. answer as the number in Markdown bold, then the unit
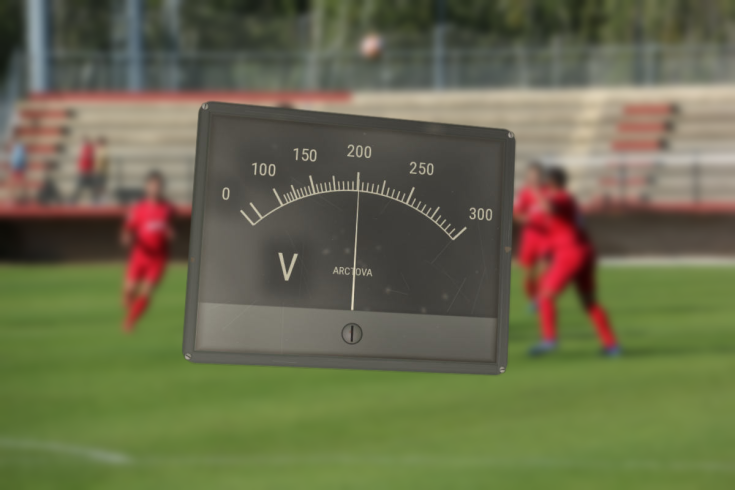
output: **200** V
